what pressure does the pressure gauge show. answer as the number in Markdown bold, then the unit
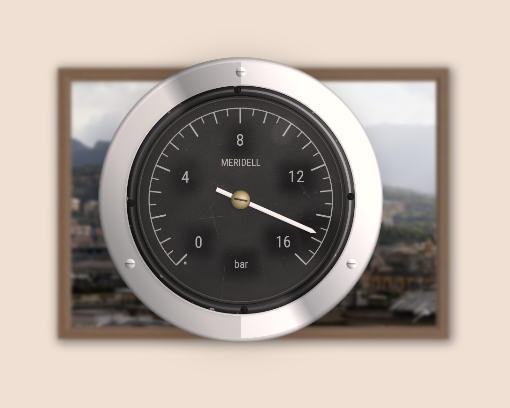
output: **14.75** bar
